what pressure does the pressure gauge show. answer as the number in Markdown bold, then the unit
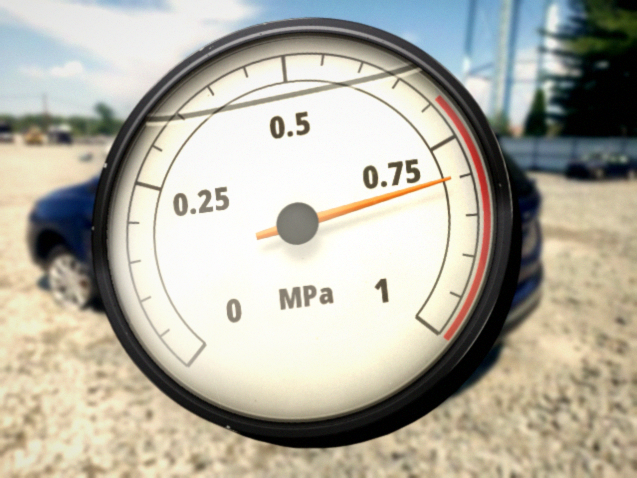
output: **0.8** MPa
